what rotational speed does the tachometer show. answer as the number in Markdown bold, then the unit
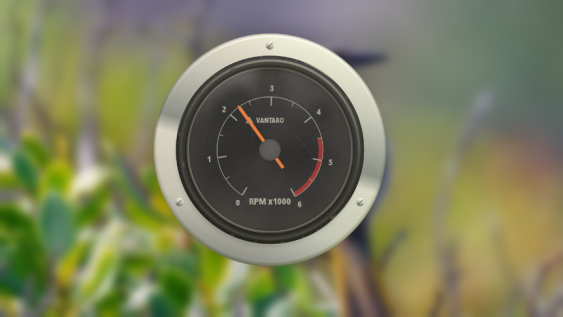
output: **2250** rpm
